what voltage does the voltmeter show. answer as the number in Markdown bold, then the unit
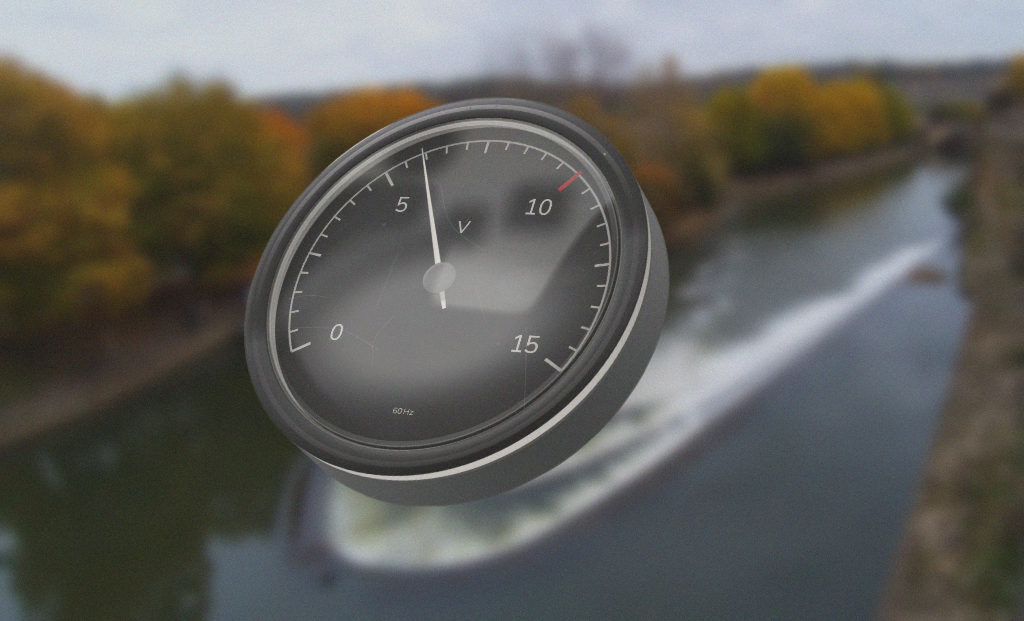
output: **6** V
